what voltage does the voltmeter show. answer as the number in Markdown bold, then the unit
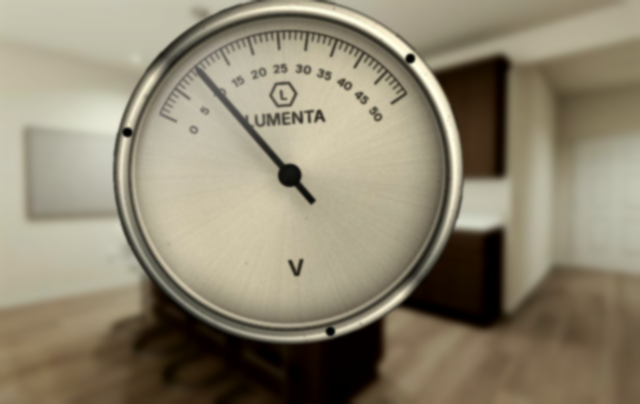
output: **10** V
